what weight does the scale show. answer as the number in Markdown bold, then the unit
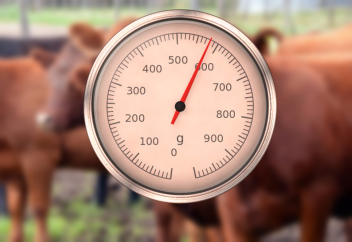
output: **580** g
